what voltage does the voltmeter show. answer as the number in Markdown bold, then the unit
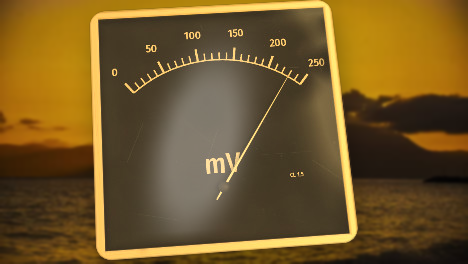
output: **230** mV
